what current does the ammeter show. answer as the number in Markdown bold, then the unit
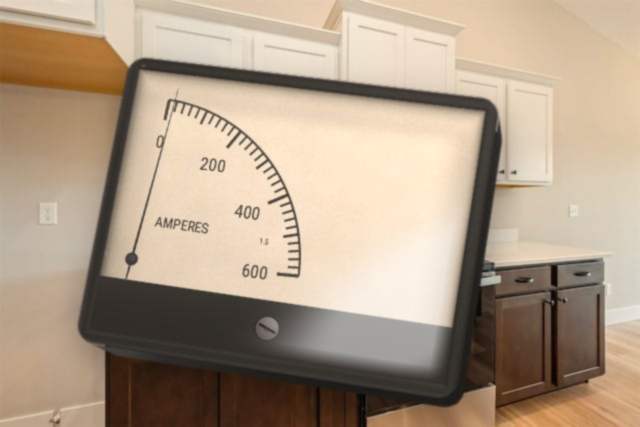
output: **20** A
